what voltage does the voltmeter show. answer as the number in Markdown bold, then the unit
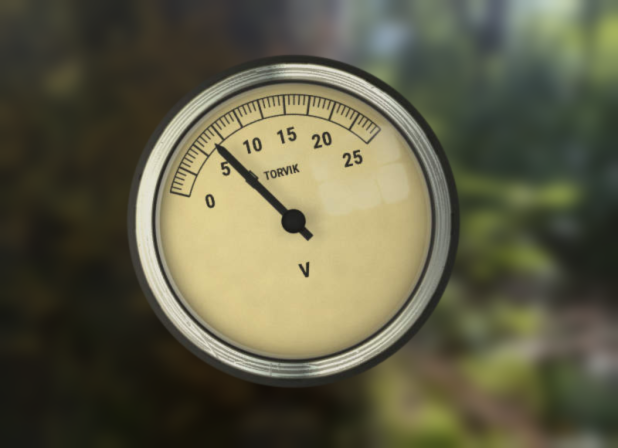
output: **6.5** V
